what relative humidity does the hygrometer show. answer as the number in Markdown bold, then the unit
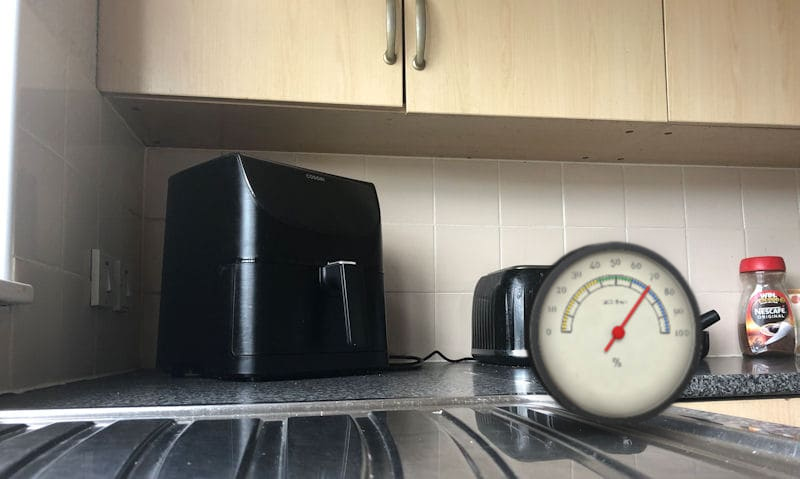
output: **70** %
